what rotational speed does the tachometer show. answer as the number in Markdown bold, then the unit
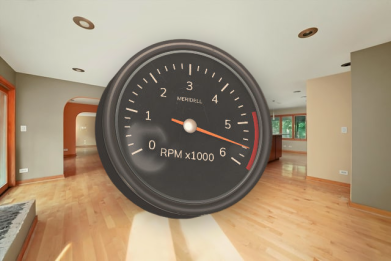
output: **5600** rpm
